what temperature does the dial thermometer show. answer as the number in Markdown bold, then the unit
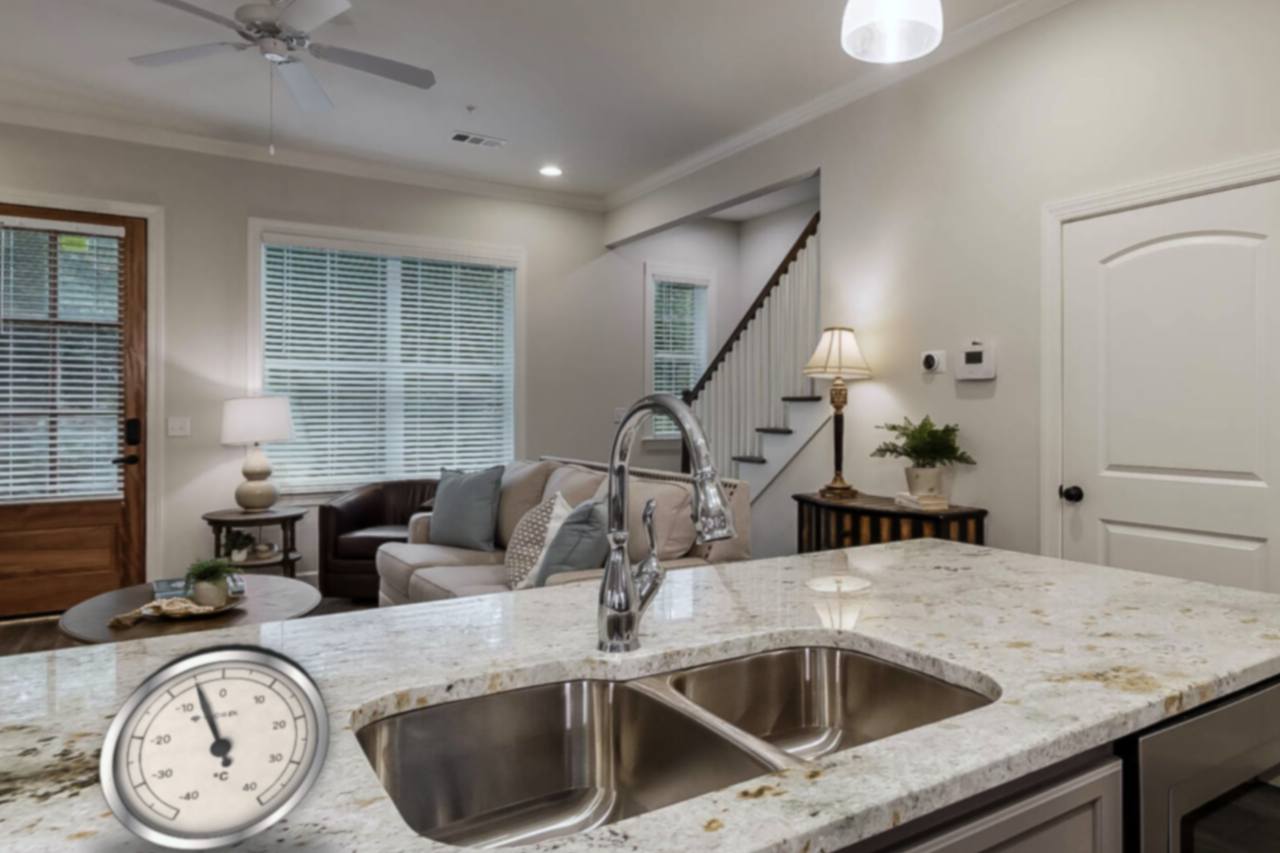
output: **-5** °C
